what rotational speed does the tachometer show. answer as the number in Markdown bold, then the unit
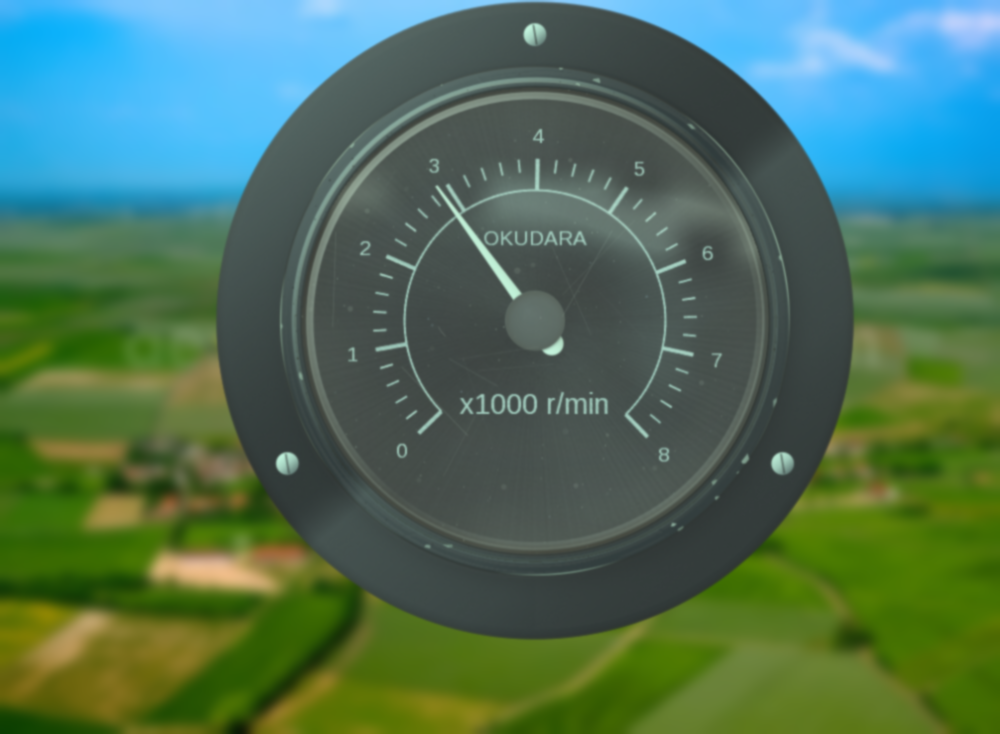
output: **2900** rpm
